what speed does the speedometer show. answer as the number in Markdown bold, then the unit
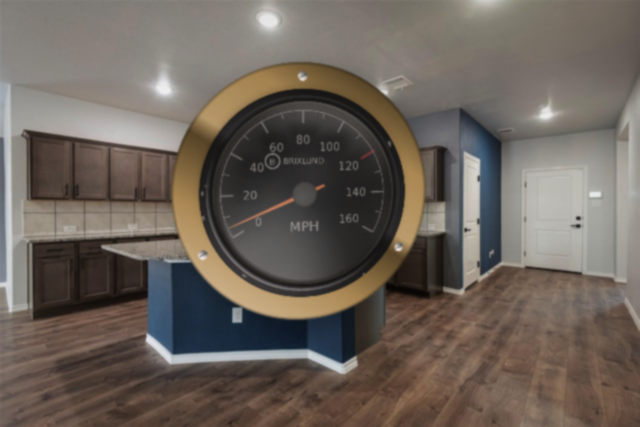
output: **5** mph
